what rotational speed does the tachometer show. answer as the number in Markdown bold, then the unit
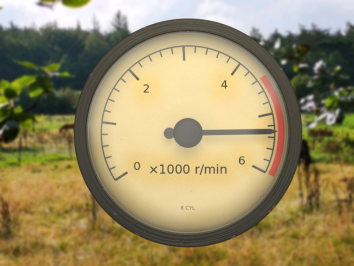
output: **5300** rpm
